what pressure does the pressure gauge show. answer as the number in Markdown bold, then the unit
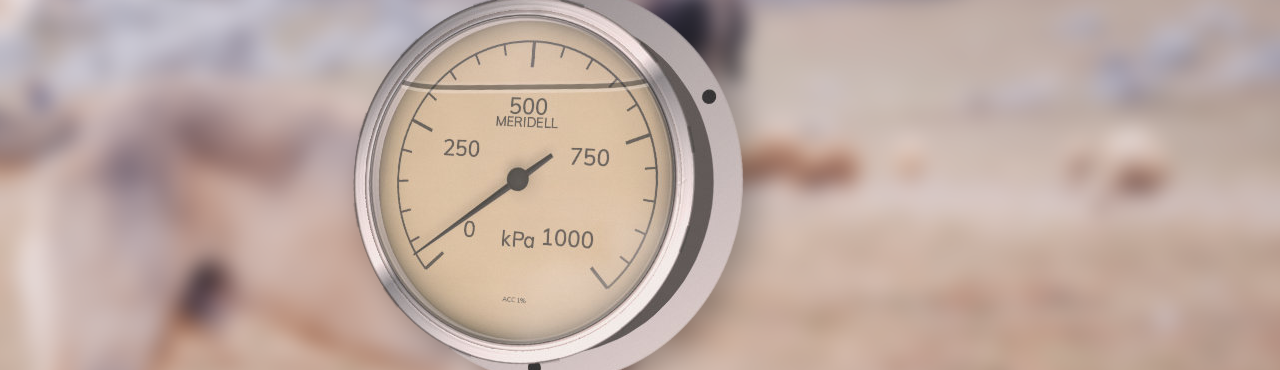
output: **25** kPa
